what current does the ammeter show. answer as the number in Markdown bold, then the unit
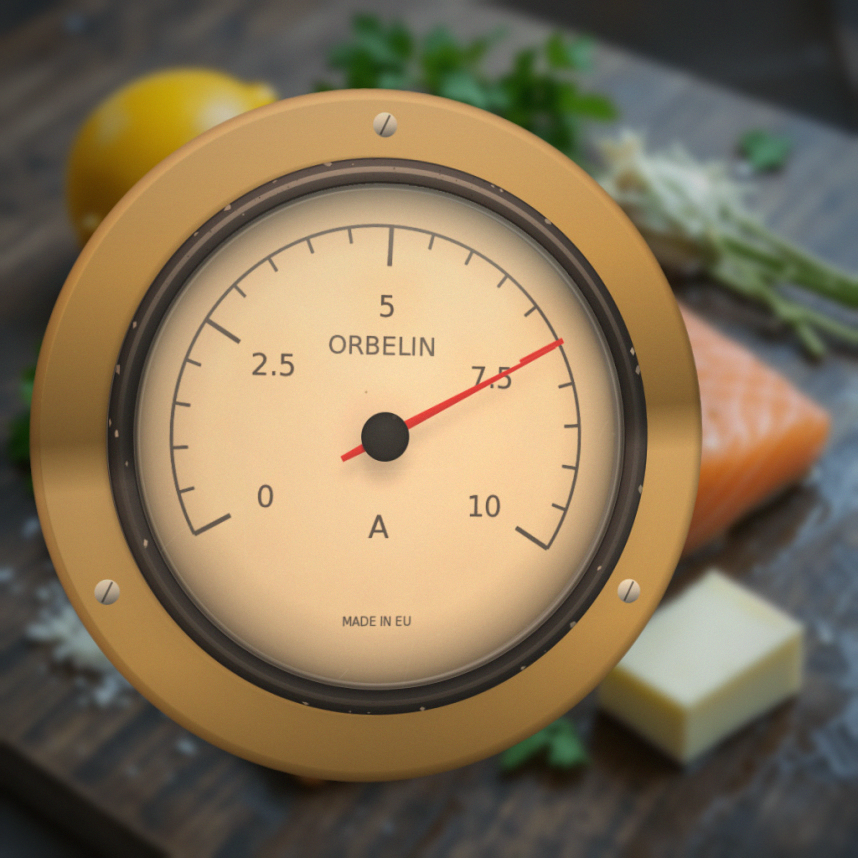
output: **7.5** A
